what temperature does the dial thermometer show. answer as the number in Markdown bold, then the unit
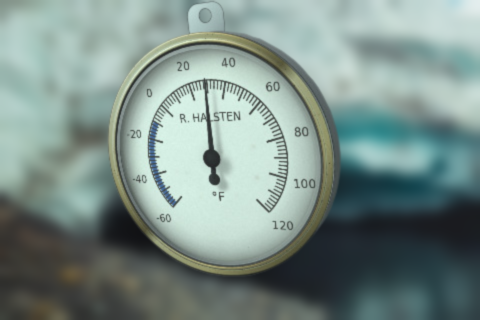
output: **30** °F
